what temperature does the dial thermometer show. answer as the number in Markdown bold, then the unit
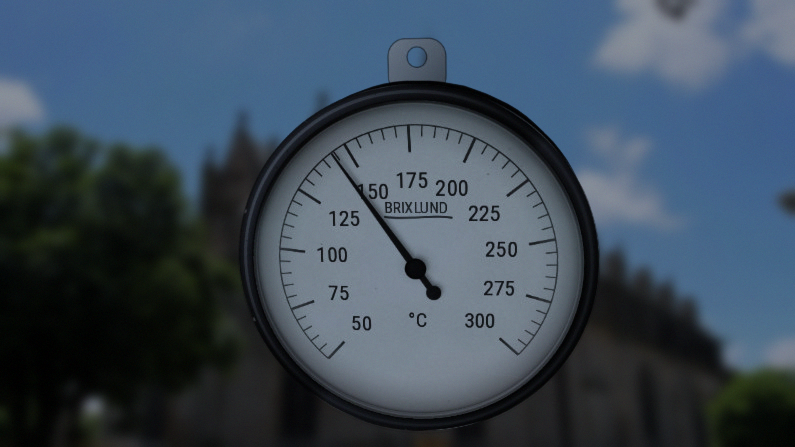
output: **145** °C
